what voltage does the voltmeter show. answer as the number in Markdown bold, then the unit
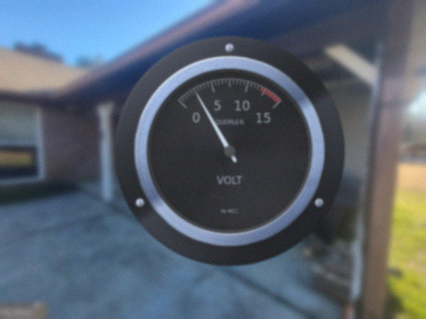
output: **2.5** V
